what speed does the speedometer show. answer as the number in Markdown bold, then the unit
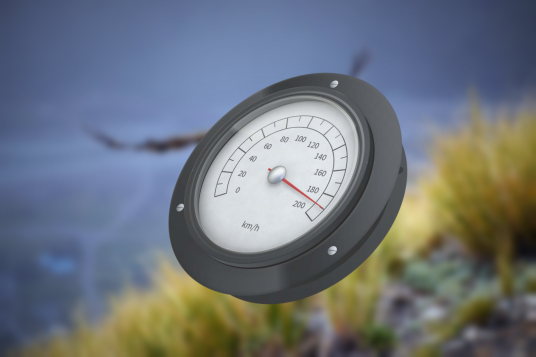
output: **190** km/h
